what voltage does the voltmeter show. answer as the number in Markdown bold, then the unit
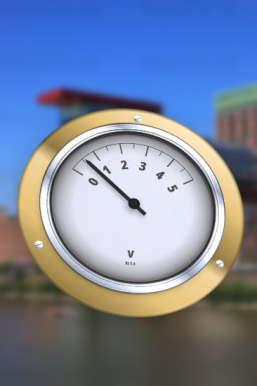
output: **0.5** V
